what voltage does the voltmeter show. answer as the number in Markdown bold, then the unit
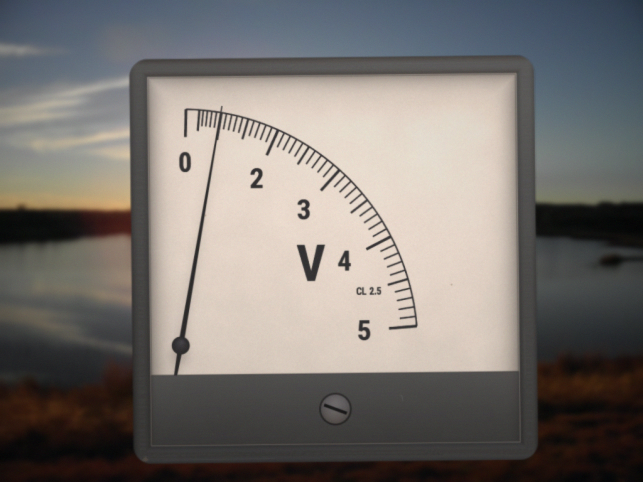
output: **1** V
